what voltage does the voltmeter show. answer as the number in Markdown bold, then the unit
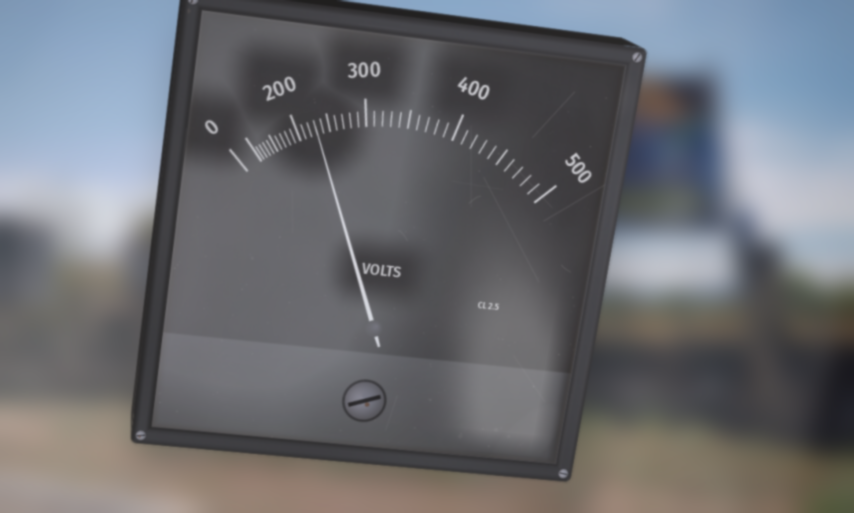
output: **230** V
